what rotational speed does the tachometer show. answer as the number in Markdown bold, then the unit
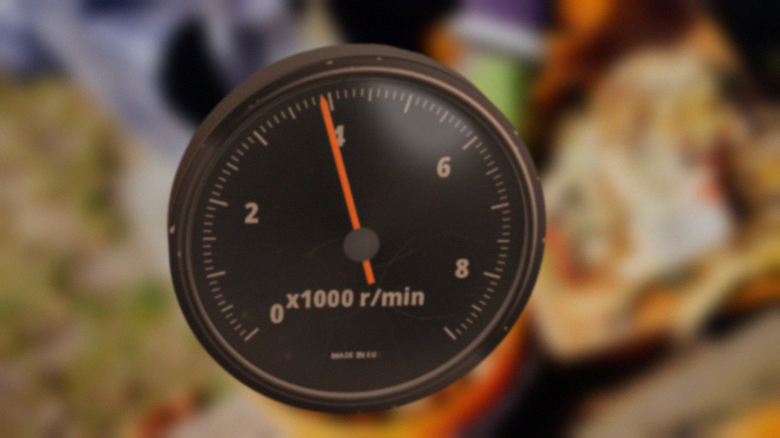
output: **3900** rpm
